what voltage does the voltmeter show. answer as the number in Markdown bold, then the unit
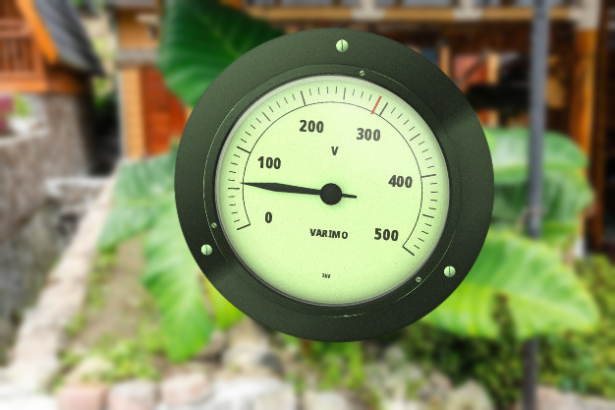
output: **60** V
